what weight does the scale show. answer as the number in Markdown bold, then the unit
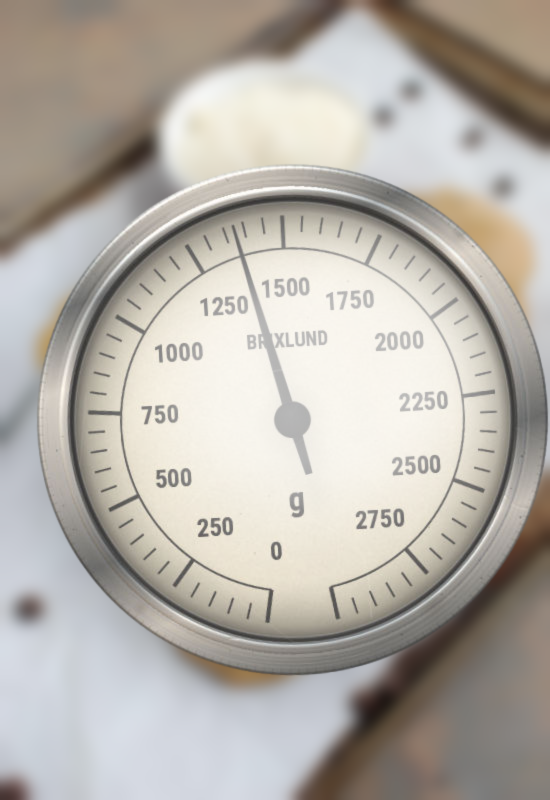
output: **1375** g
